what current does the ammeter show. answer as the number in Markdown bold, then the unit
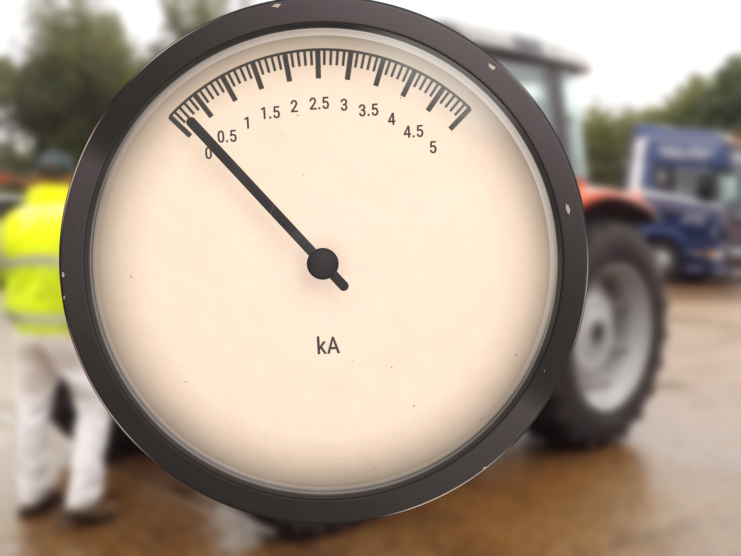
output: **0.2** kA
